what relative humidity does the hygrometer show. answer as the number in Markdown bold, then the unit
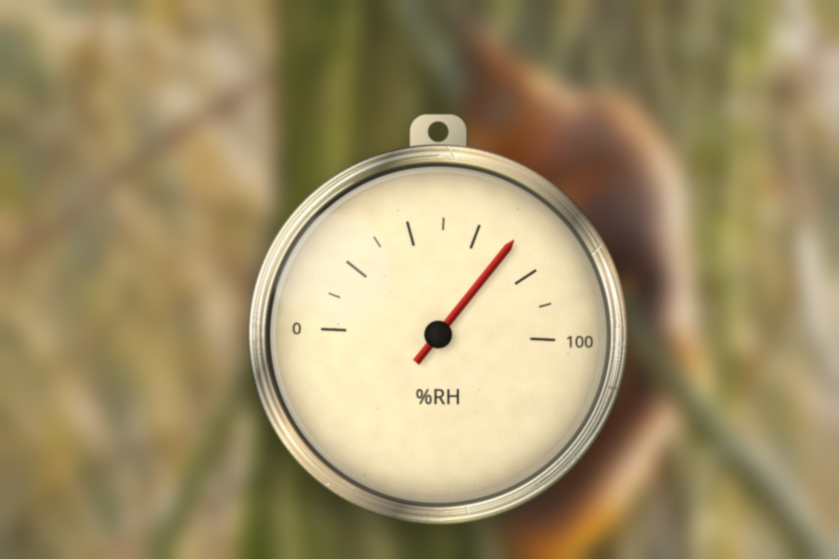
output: **70** %
